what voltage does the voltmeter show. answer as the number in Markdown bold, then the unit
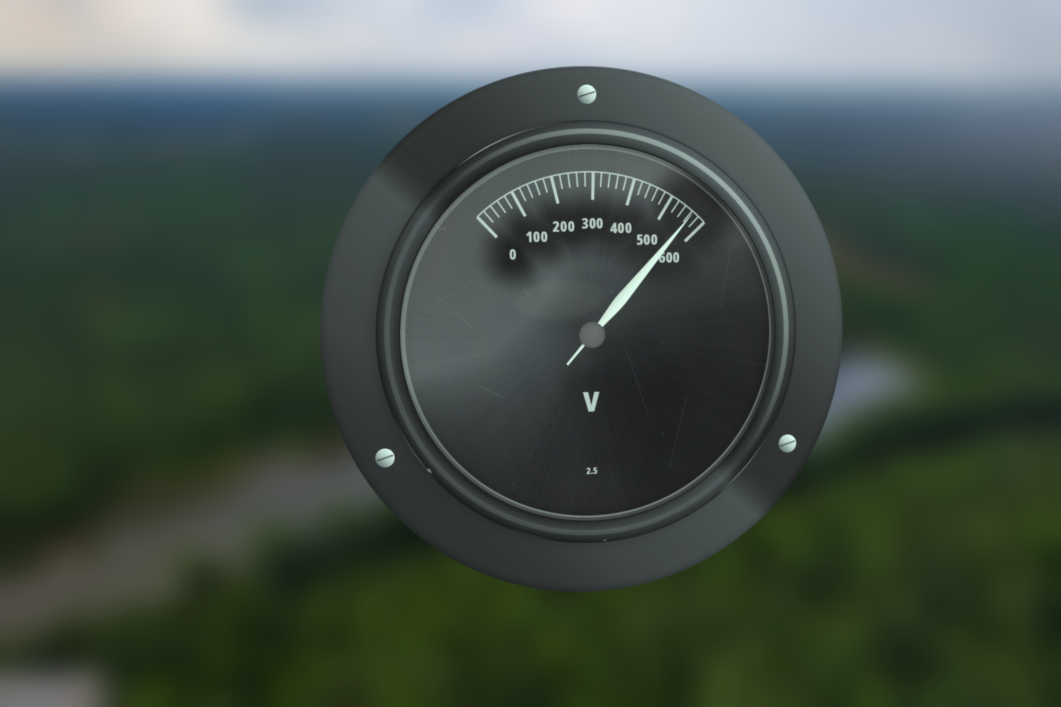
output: **560** V
